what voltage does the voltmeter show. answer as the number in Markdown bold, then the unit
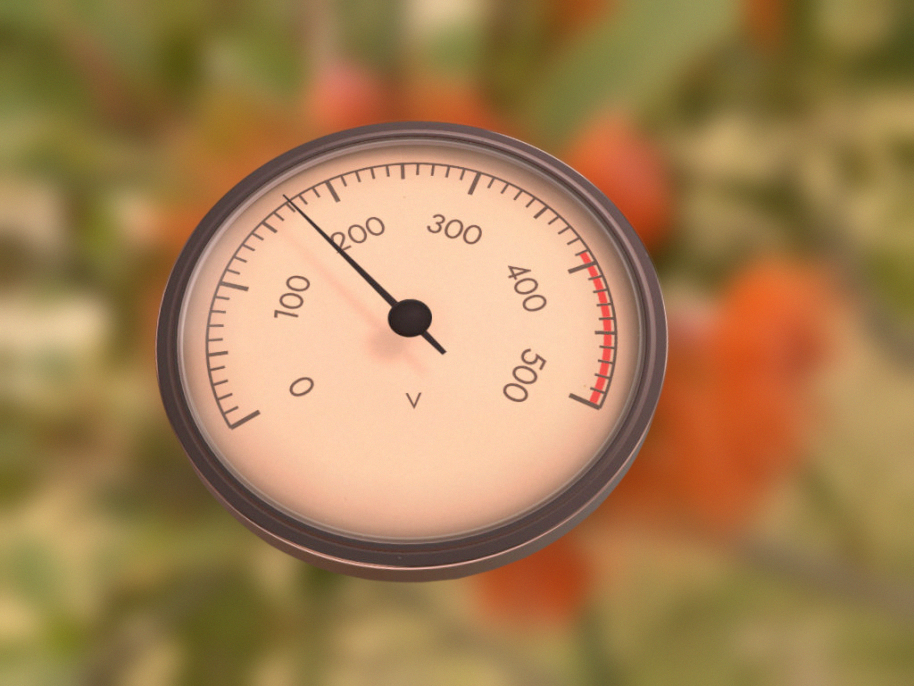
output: **170** V
